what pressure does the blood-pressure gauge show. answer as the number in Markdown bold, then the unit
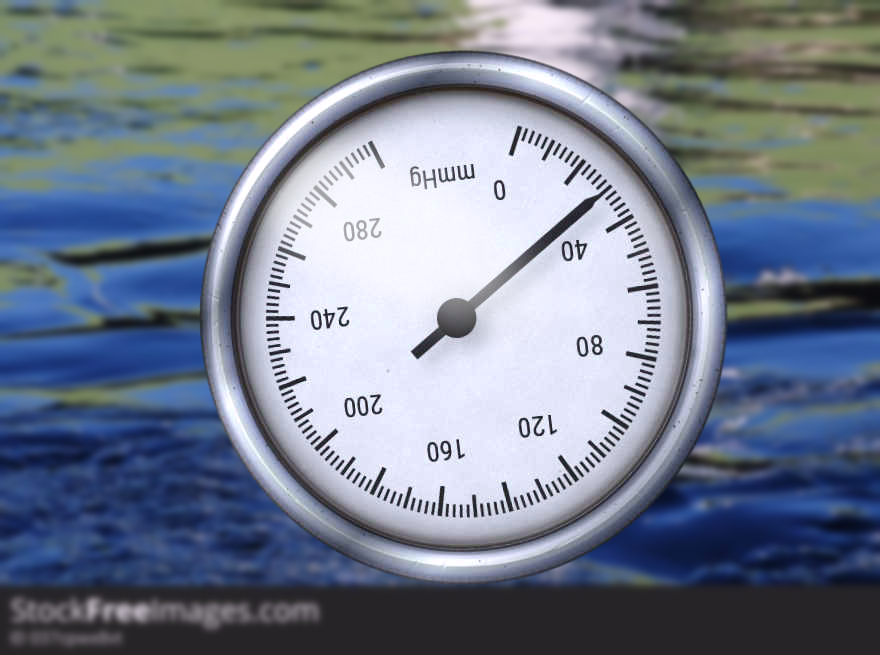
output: **30** mmHg
